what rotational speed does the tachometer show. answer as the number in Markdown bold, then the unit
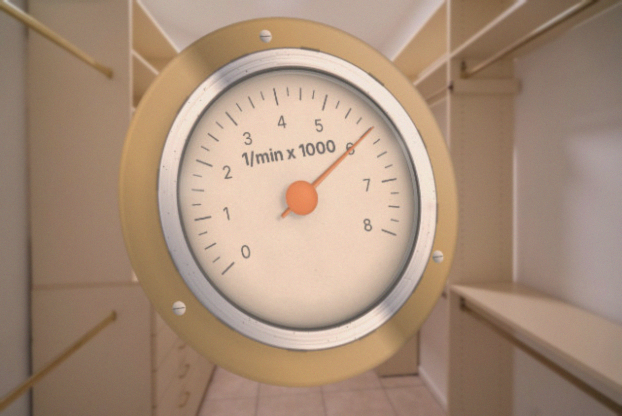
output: **6000** rpm
